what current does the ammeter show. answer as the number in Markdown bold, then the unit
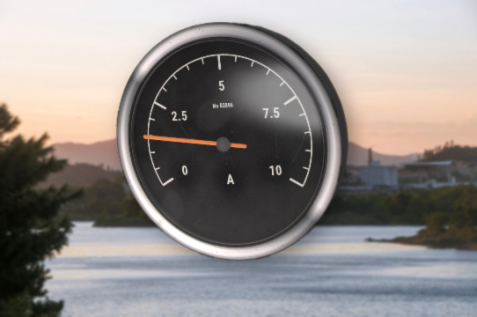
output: **1.5** A
